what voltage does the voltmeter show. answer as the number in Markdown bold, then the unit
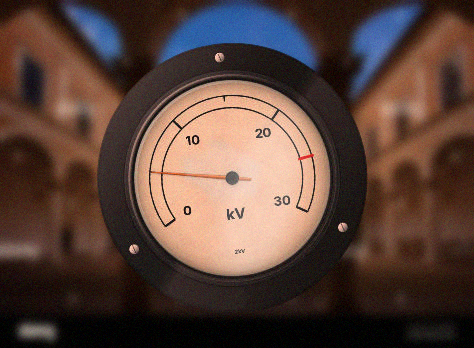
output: **5** kV
